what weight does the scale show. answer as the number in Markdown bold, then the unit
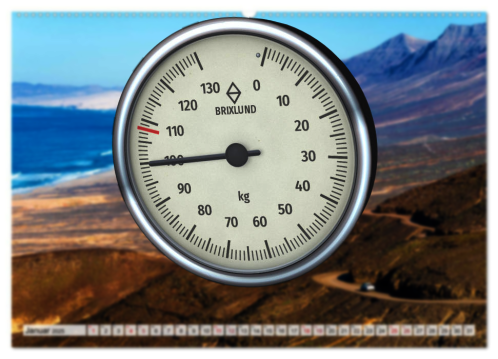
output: **100** kg
